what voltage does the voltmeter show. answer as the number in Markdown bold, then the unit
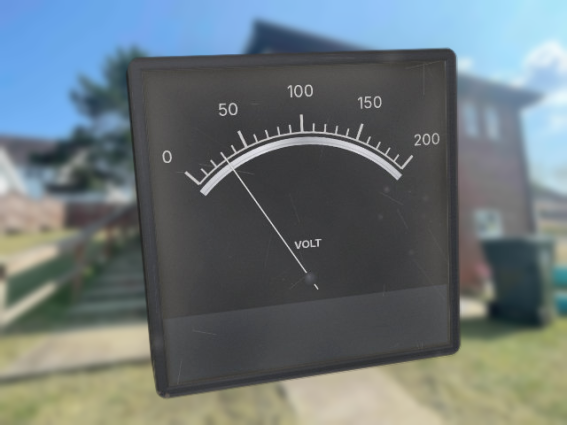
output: **30** V
